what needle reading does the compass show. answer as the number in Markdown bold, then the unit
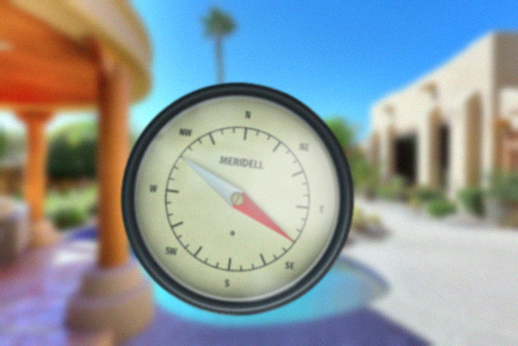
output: **120** °
